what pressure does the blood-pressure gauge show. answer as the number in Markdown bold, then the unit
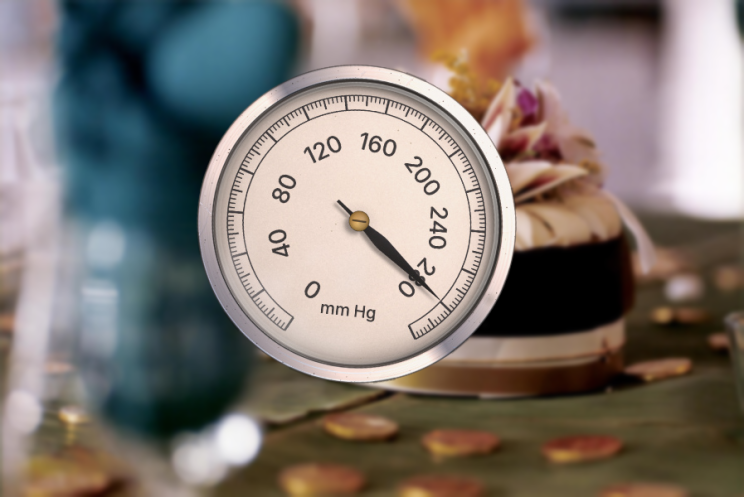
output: **280** mmHg
